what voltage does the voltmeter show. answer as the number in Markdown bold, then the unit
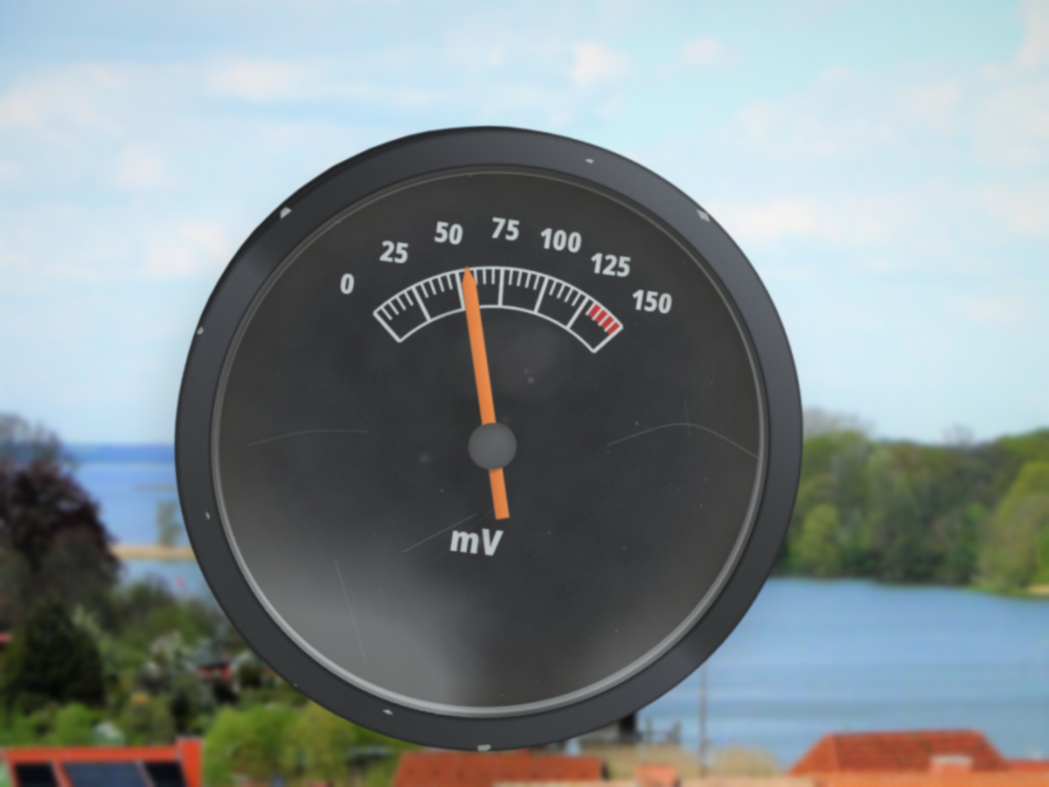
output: **55** mV
